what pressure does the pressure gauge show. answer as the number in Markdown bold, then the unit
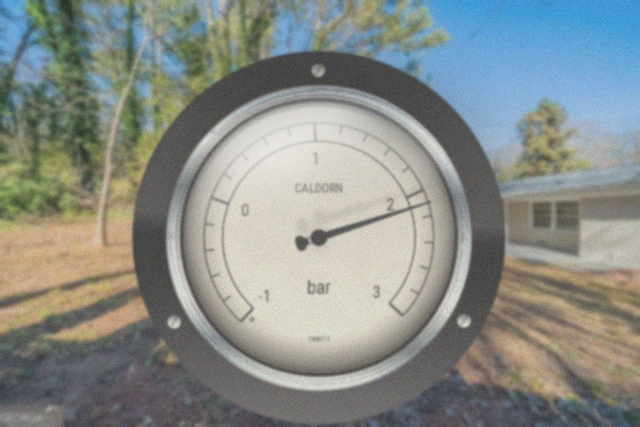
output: **2.1** bar
